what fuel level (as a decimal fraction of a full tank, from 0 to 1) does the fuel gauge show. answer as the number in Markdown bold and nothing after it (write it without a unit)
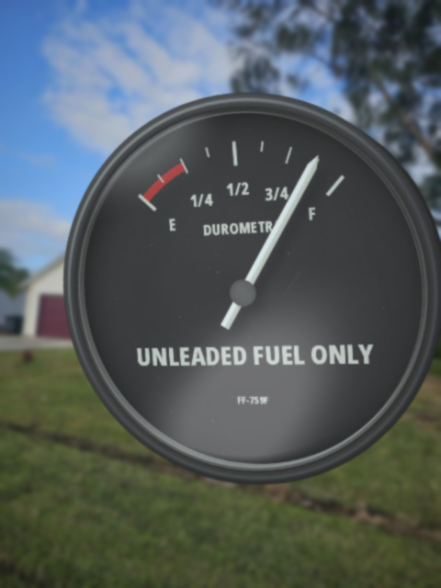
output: **0.875**
